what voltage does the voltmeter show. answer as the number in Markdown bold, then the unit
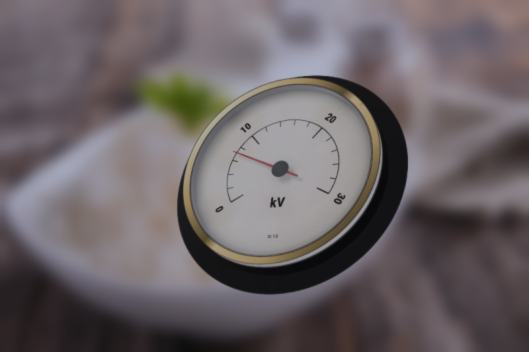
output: **7** kV
